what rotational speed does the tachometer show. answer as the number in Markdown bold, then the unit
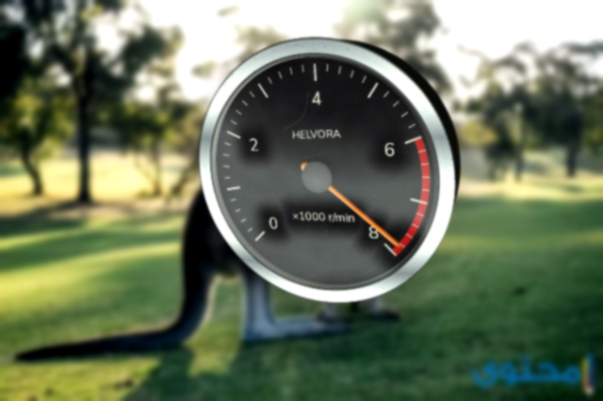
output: **7800** rpm
